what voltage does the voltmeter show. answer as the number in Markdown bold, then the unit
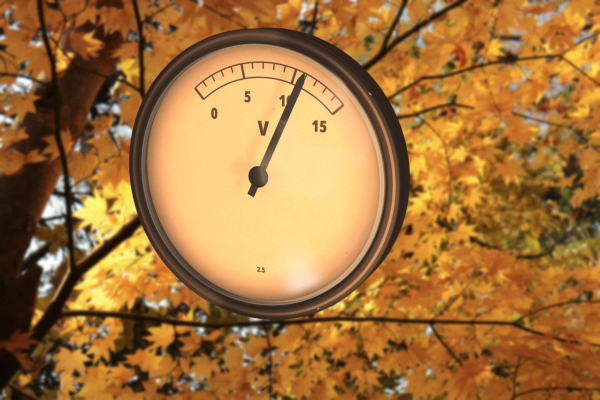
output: **11** V
